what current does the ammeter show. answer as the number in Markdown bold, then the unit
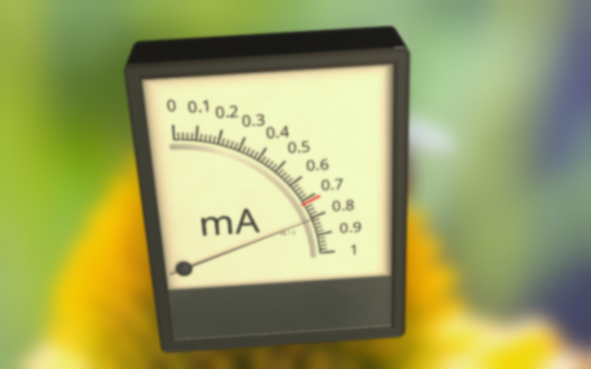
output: **0.8** mA
